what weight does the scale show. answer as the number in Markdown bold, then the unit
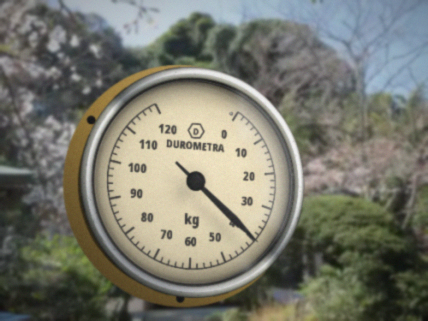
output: **40** kg
